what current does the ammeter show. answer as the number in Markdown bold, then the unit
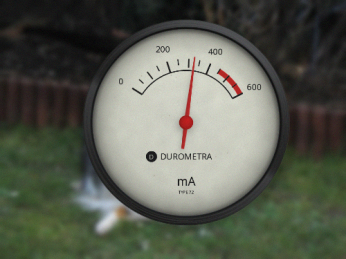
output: **325** mA
